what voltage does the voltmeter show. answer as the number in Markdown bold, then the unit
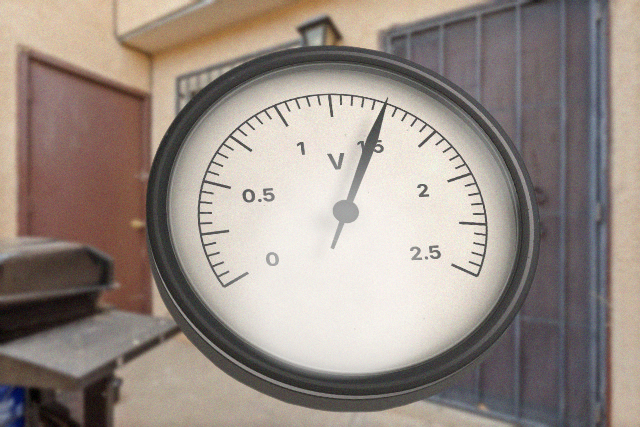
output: **1.5** V
